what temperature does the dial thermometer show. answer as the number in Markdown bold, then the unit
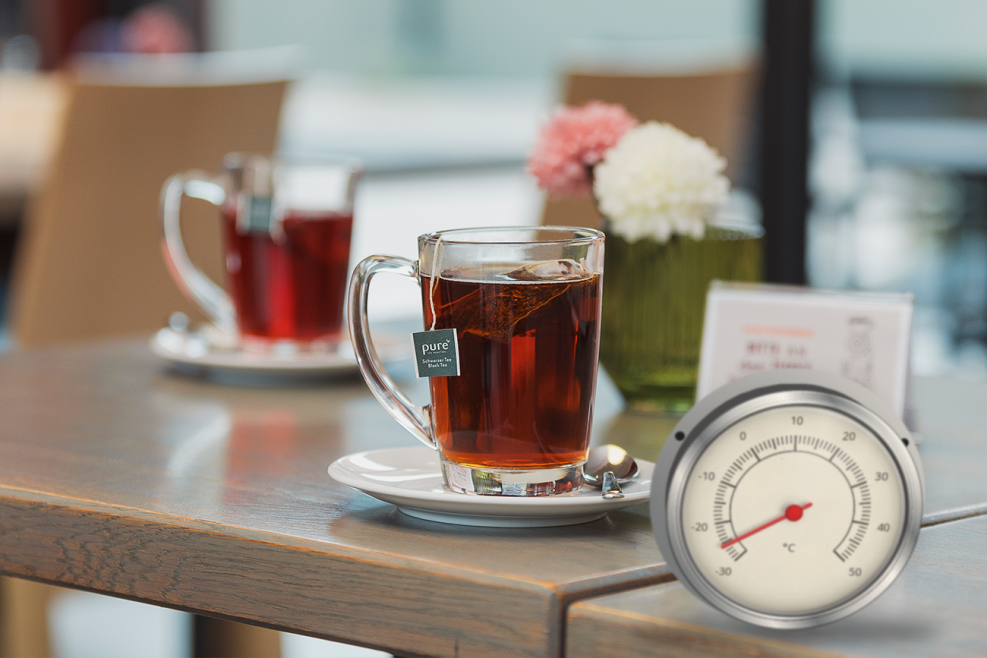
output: **-25** °C
